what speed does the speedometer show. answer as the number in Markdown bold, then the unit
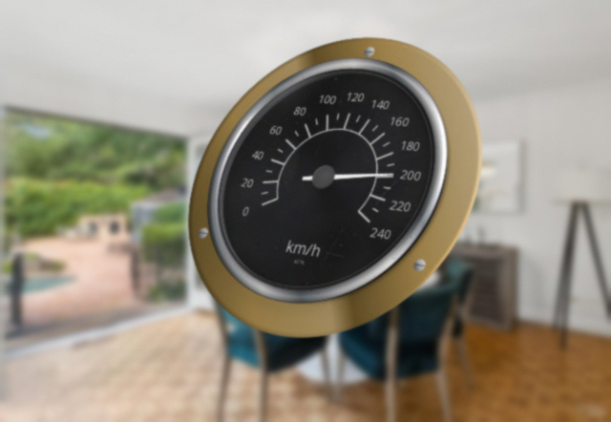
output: **200** km/h
